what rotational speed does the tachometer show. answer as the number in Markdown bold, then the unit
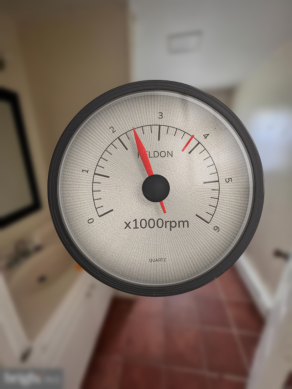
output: **2400** rpm
